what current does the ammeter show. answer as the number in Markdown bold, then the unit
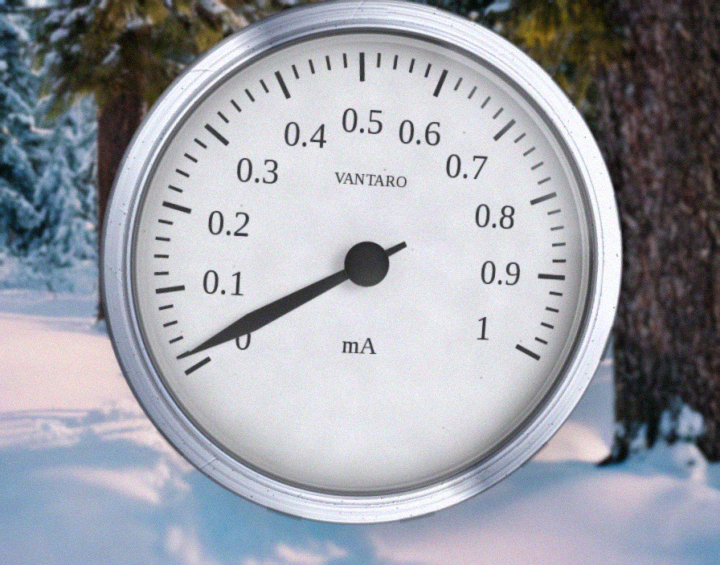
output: **0.02** mA
